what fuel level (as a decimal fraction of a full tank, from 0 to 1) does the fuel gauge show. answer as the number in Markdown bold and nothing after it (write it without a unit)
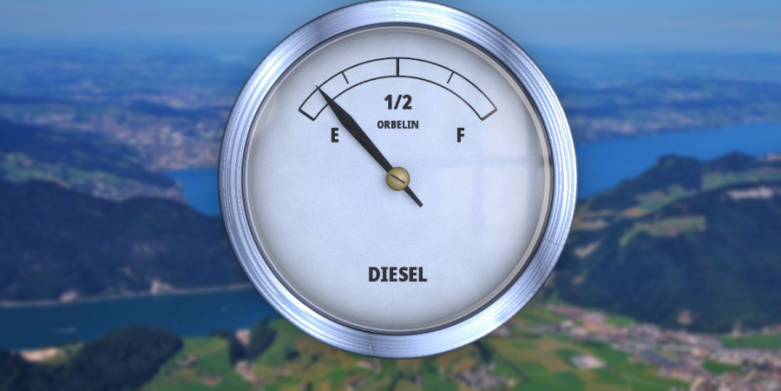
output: **0.125**
